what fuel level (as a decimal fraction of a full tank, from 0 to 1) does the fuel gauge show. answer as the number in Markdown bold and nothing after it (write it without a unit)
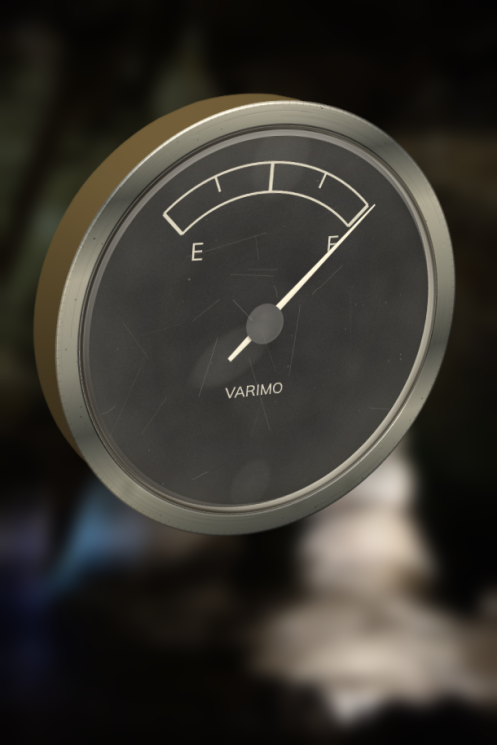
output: **1**
